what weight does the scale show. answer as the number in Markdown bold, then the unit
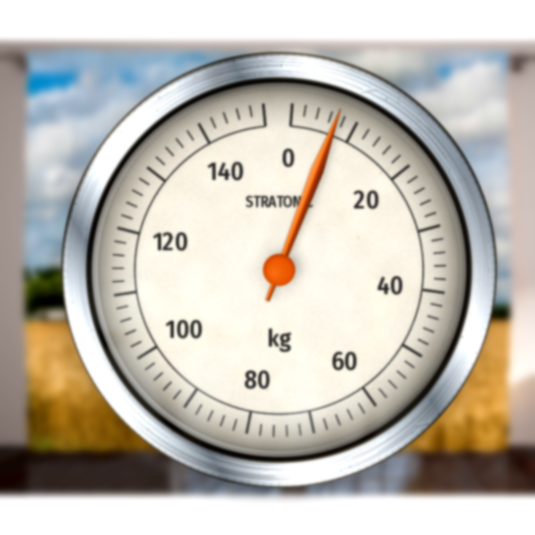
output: **7** kg
